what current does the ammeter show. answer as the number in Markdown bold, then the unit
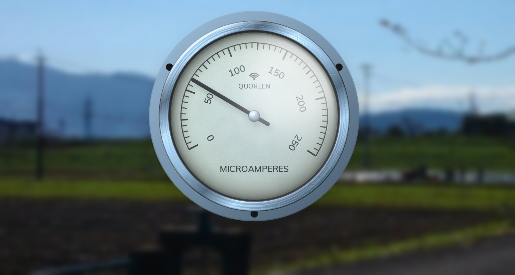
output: **60** µA
